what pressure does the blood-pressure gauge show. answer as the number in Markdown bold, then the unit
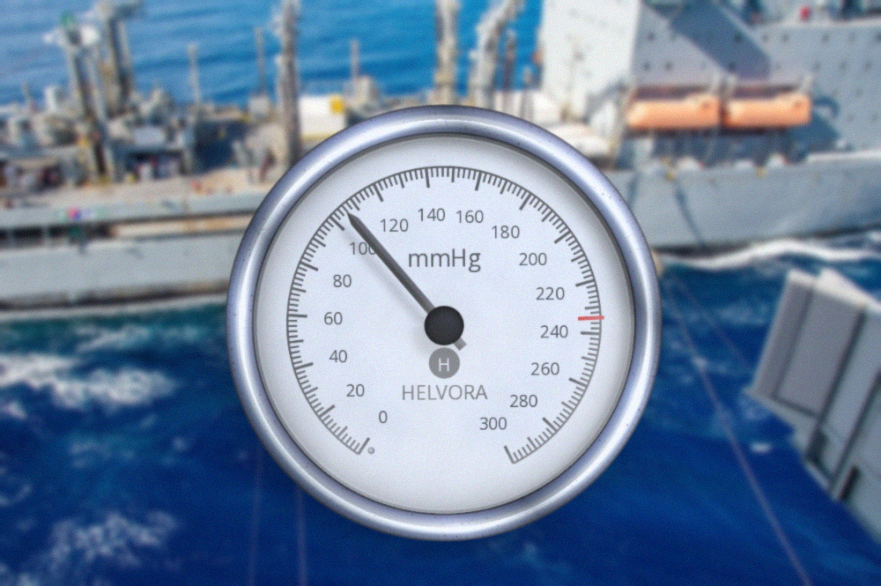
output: **106** mmHg
